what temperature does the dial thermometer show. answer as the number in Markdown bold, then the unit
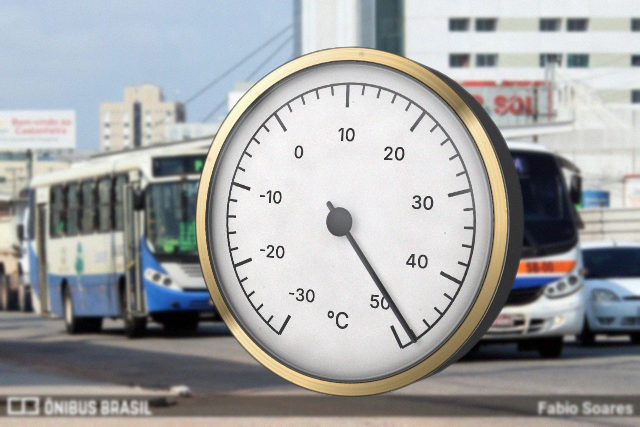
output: **48** °C
